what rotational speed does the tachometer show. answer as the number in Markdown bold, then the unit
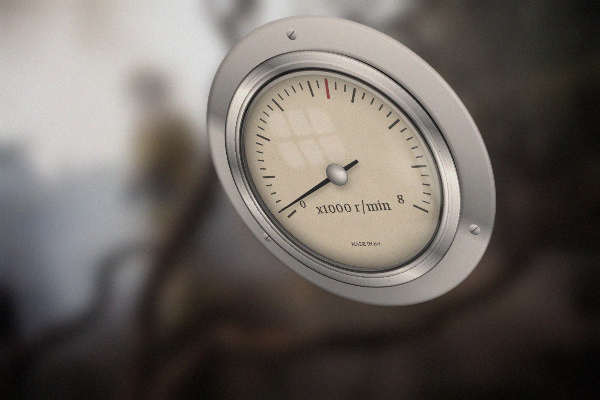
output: **200** rpm
